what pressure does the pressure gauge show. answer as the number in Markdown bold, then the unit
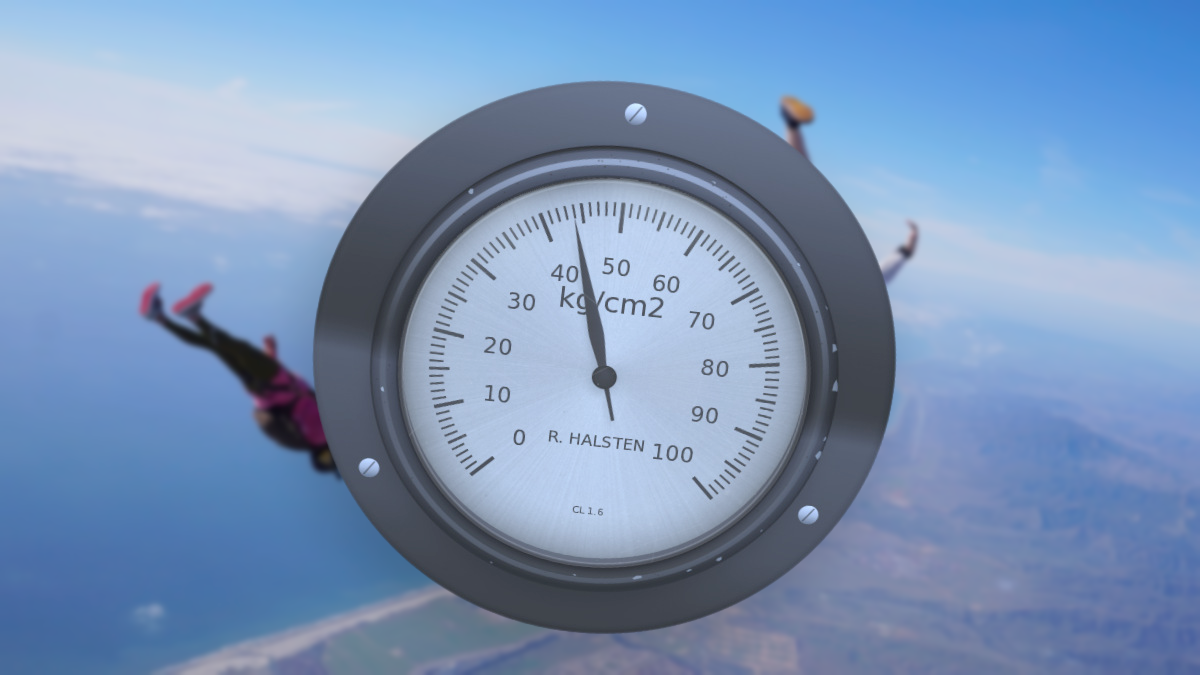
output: **44** kg/cm²
